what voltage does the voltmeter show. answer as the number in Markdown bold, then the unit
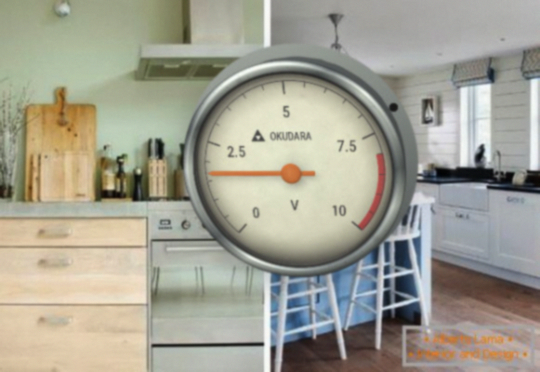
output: **1.75** V
